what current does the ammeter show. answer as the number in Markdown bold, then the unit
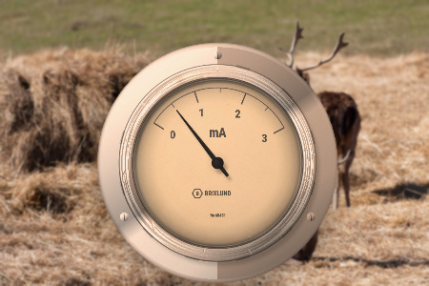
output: **0.5** mA
